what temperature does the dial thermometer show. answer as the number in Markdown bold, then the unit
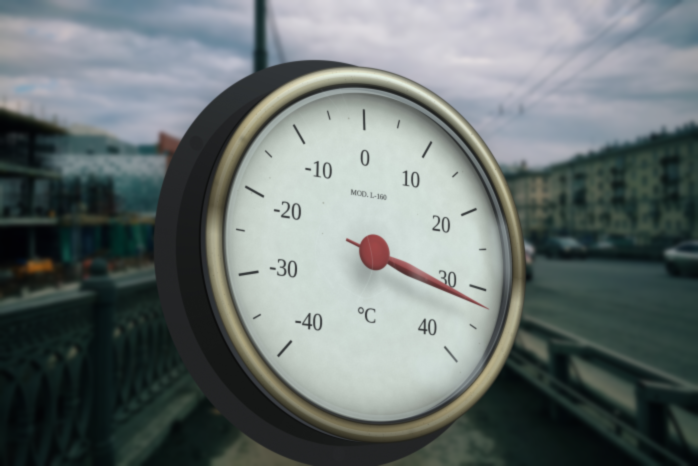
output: **32.5** °C
